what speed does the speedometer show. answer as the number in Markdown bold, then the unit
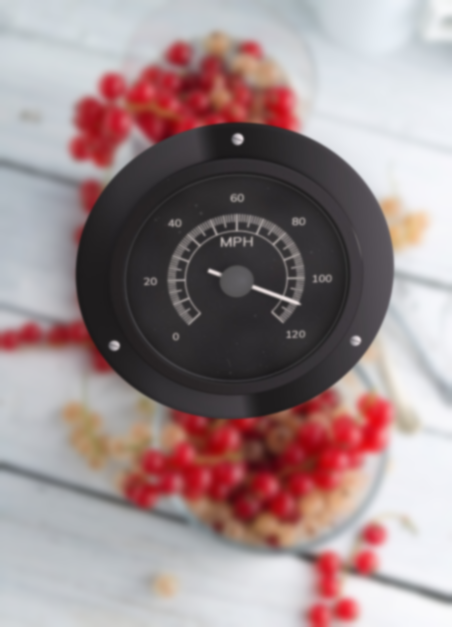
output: **110** mph
